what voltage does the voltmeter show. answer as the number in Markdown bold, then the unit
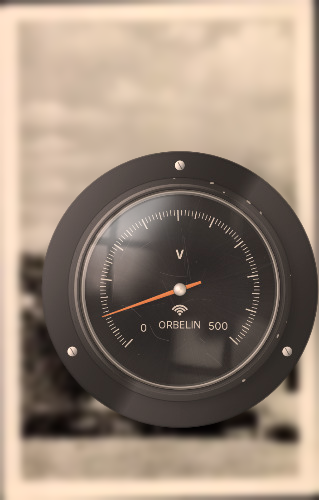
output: **50** V
